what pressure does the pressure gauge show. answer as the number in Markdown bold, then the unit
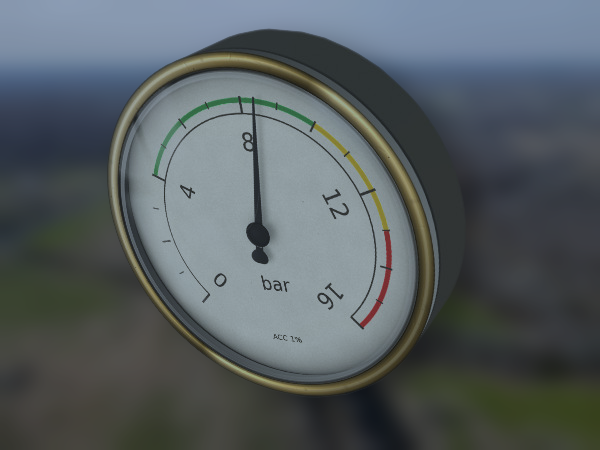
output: **8.5** bar
